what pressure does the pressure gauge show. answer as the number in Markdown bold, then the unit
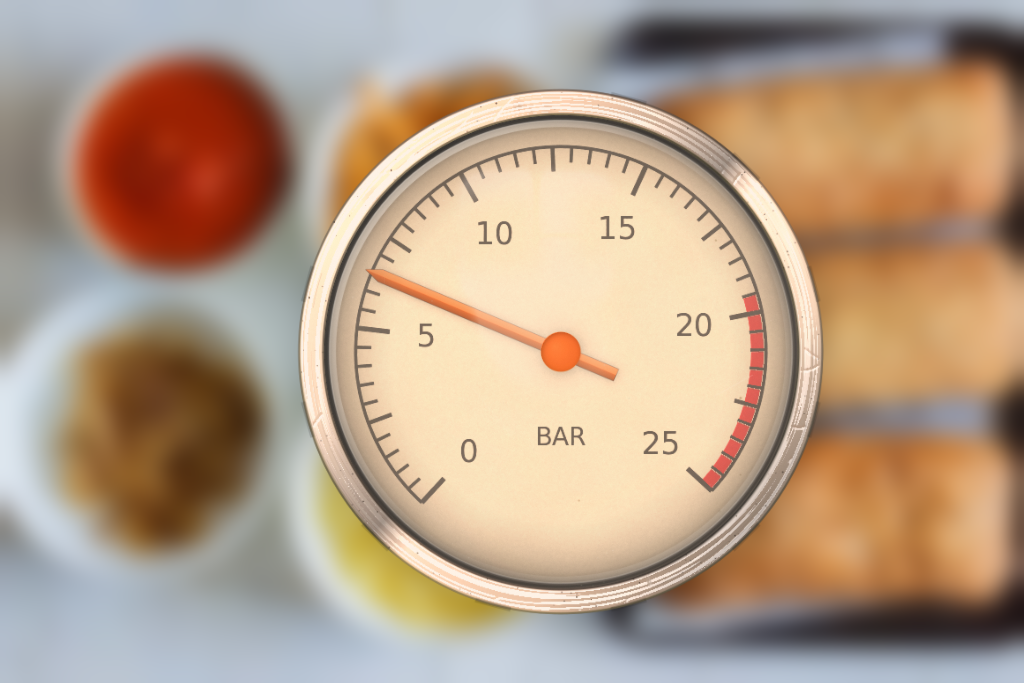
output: **6.5** bar
